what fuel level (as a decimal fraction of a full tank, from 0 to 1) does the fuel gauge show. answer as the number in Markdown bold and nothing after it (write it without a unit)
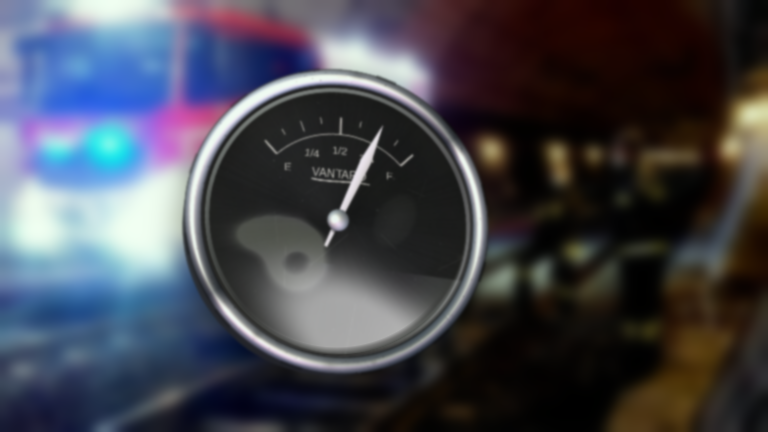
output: **0.75**
